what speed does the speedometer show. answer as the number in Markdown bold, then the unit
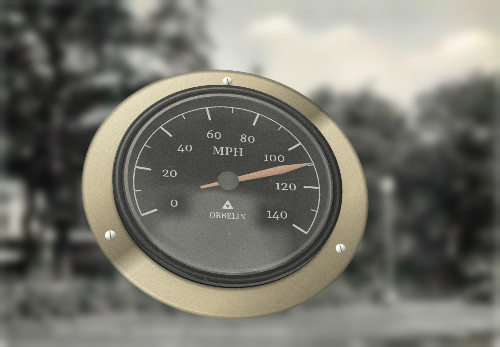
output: **110** mph
